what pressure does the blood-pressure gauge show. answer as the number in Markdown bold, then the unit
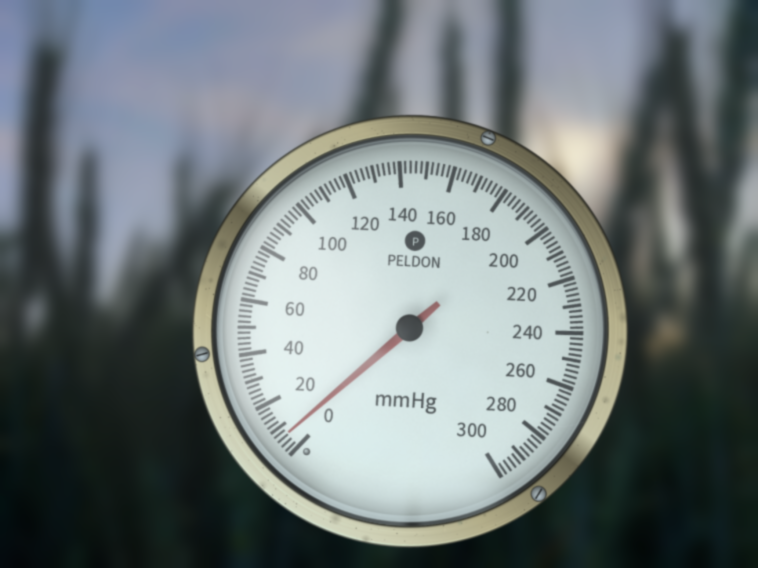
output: **6** mmHg
